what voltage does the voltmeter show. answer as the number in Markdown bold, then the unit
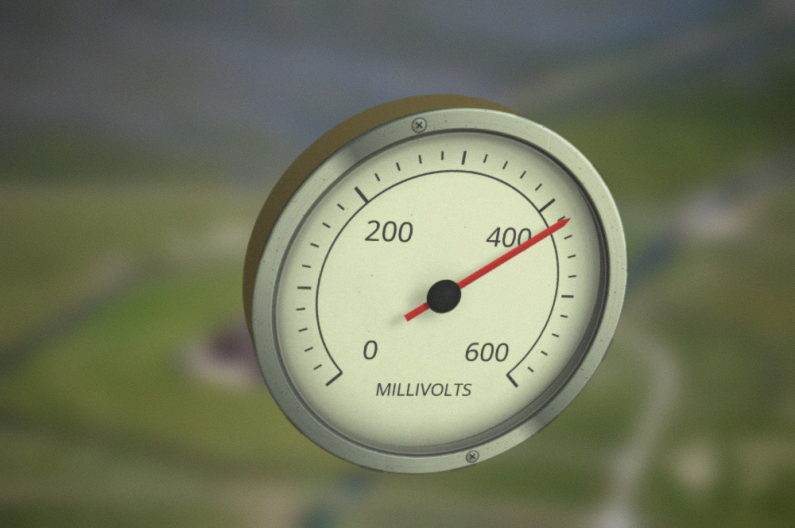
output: **420** mV
